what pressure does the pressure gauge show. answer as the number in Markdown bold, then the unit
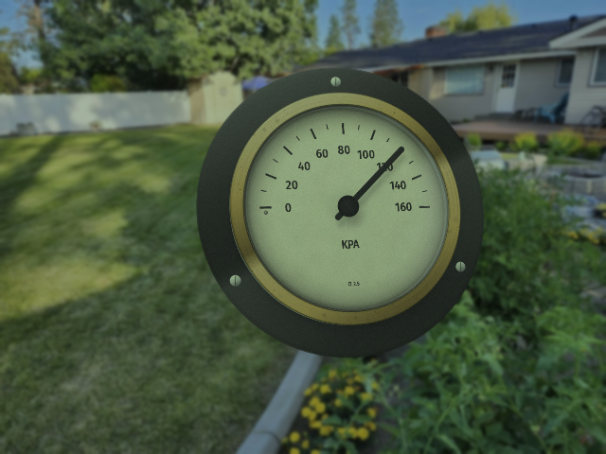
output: **120** kPa
